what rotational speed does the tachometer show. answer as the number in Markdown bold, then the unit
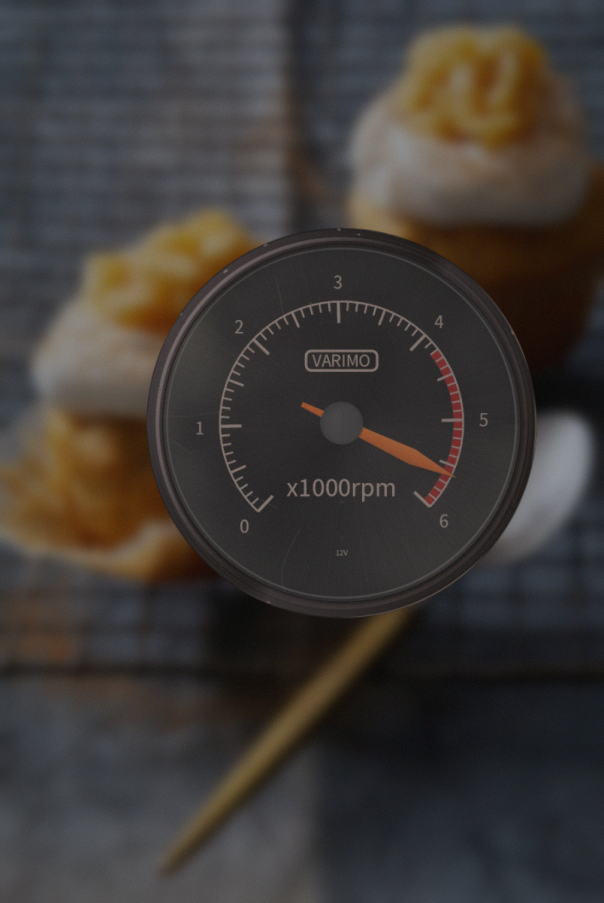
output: **5600** rpm
